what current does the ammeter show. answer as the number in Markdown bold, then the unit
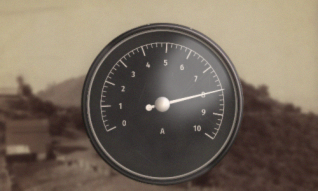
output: **8** A
